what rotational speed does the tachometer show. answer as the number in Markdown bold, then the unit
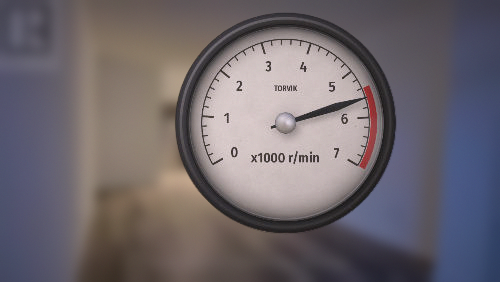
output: **5600** rpm
